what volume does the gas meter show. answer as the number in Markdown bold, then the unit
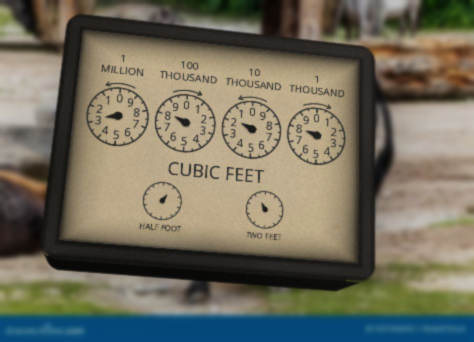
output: **281800** ft³
